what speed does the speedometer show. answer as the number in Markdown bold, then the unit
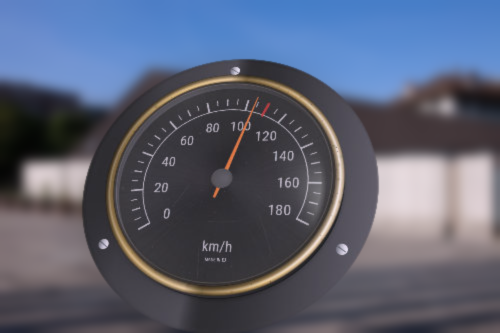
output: **105** km/h
